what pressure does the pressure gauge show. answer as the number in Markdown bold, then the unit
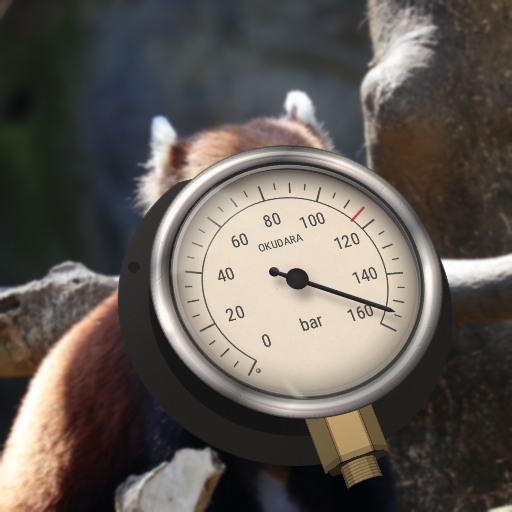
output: **155** bar
